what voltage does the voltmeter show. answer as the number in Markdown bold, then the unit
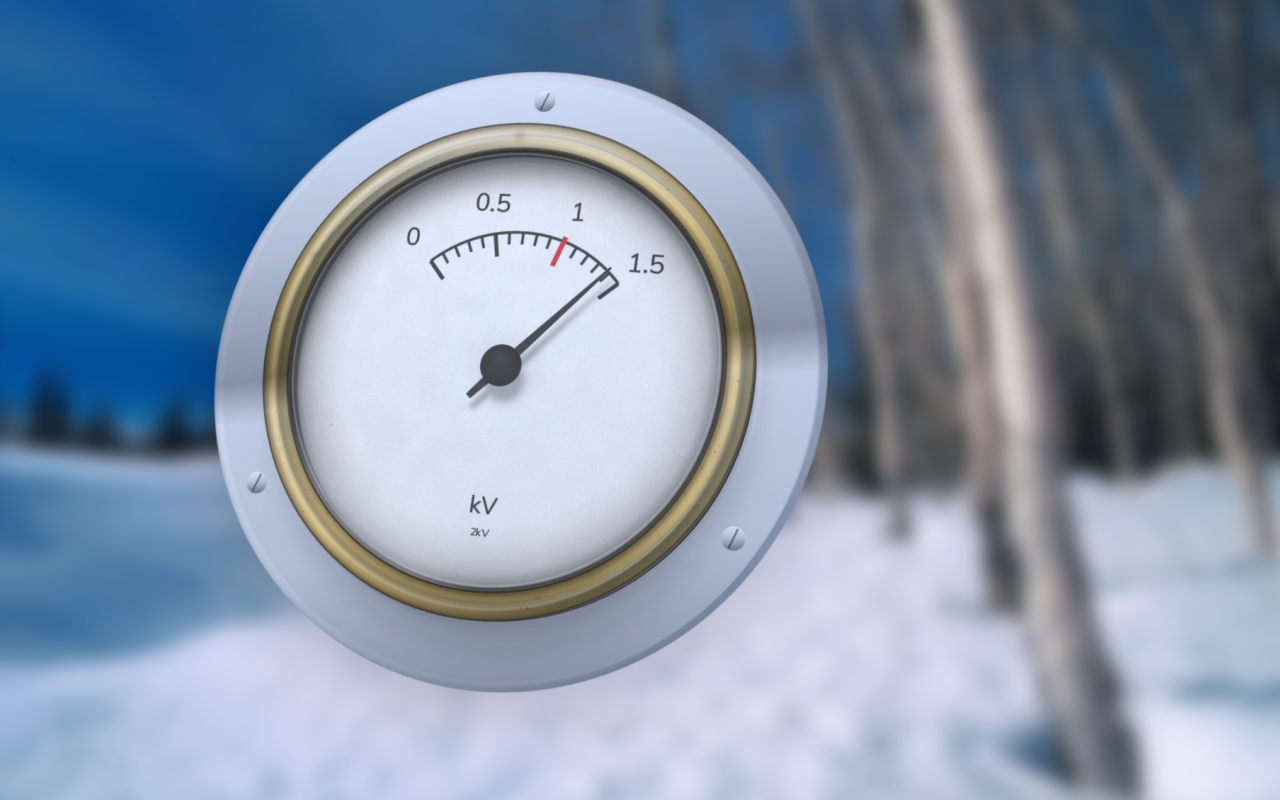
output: **1.4** kV
